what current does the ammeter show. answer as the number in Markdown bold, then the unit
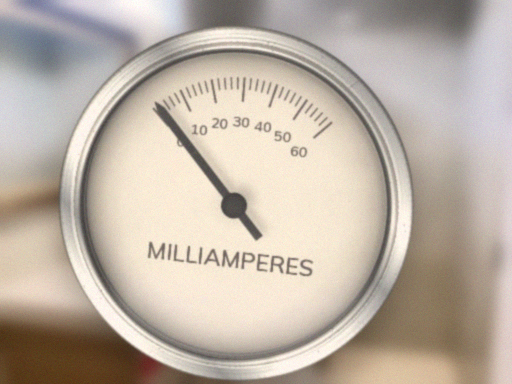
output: **2** mA
